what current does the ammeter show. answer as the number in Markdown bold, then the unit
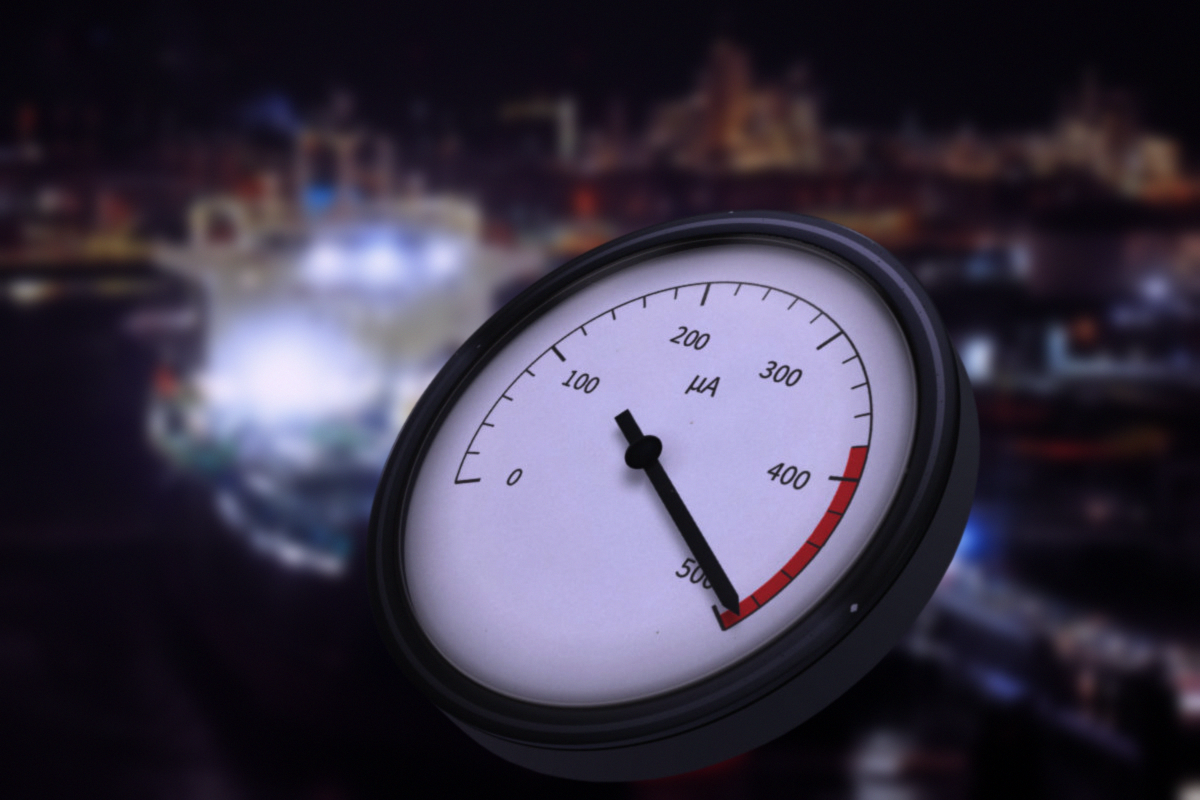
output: **490** µA
